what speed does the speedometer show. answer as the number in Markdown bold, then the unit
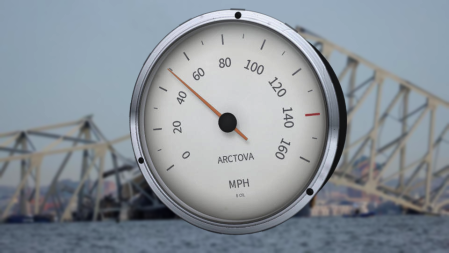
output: **50** mph
